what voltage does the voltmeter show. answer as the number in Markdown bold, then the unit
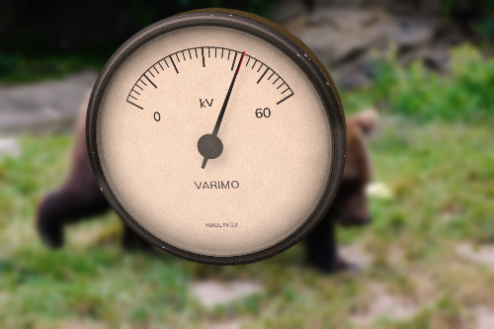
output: **42** kV
